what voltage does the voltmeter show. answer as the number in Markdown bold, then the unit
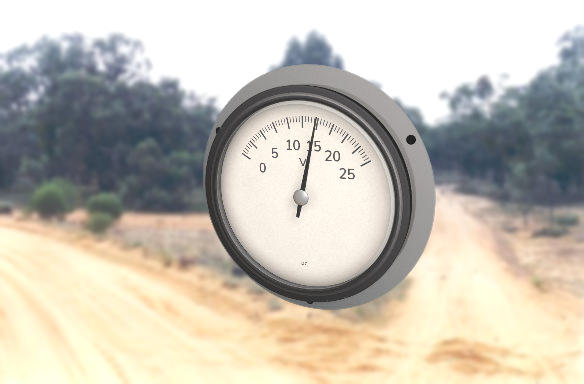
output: **15** V
